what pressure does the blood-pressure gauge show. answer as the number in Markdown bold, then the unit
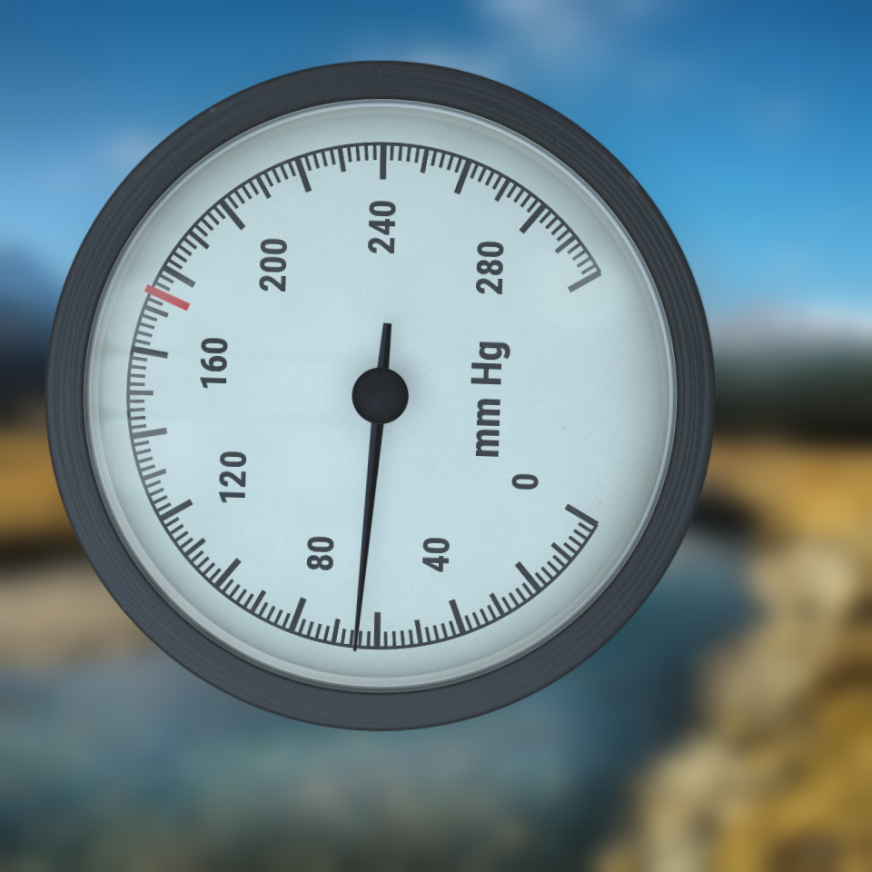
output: **65** mmHg
